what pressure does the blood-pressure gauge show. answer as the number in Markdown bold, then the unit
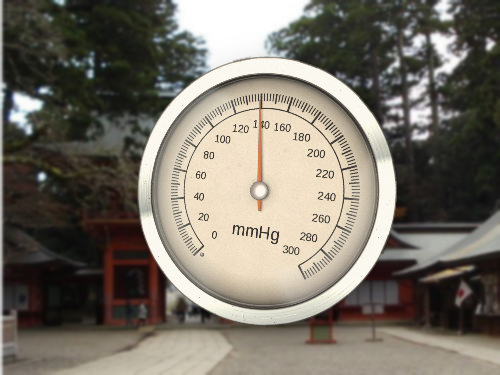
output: **140** mmHg
